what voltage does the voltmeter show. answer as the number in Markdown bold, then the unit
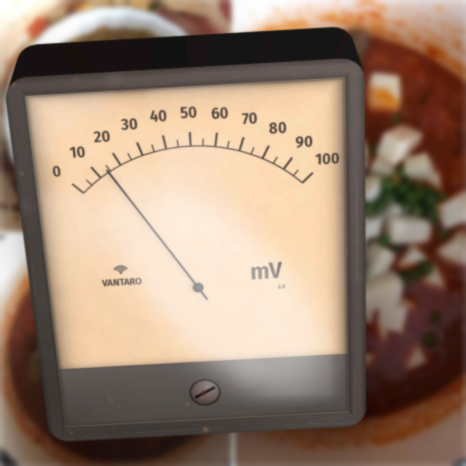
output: **15** mV
